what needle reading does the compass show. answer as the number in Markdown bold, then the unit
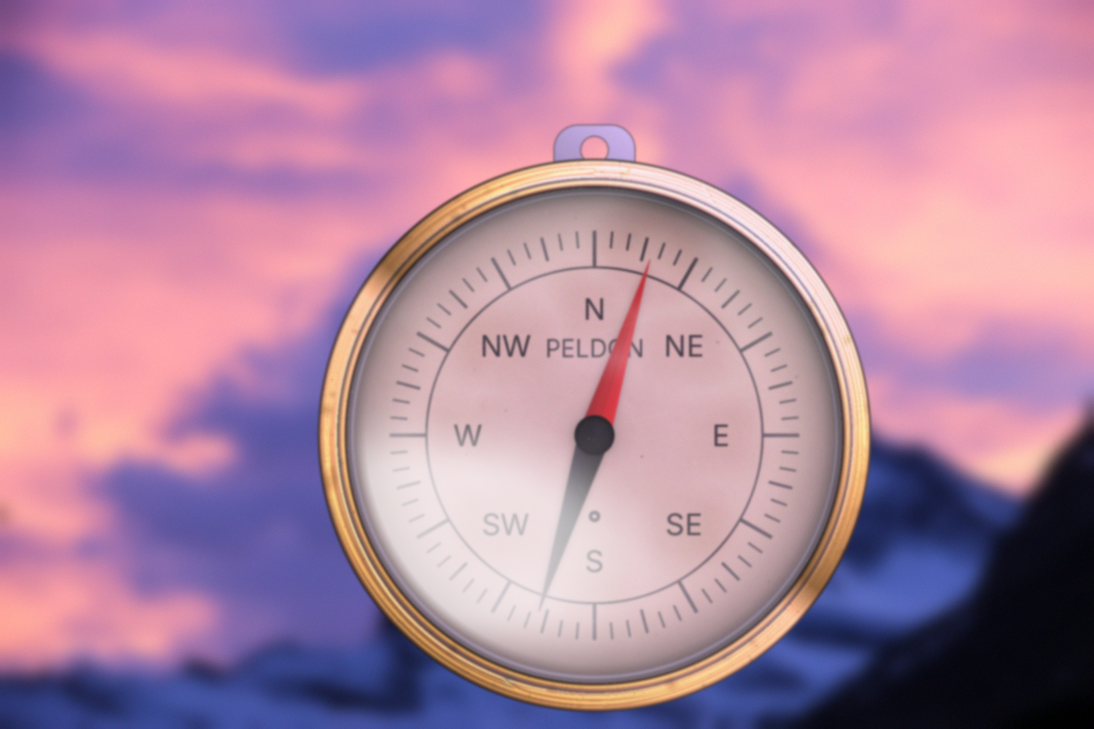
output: **17.5** °
